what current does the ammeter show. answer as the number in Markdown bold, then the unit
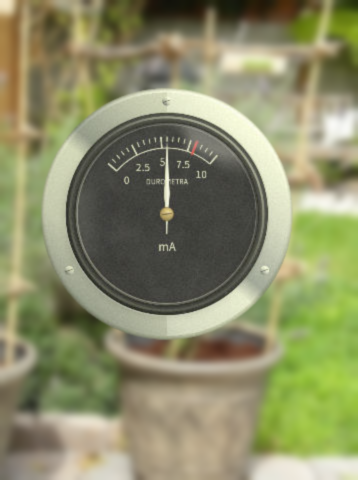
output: **5.5** mA
